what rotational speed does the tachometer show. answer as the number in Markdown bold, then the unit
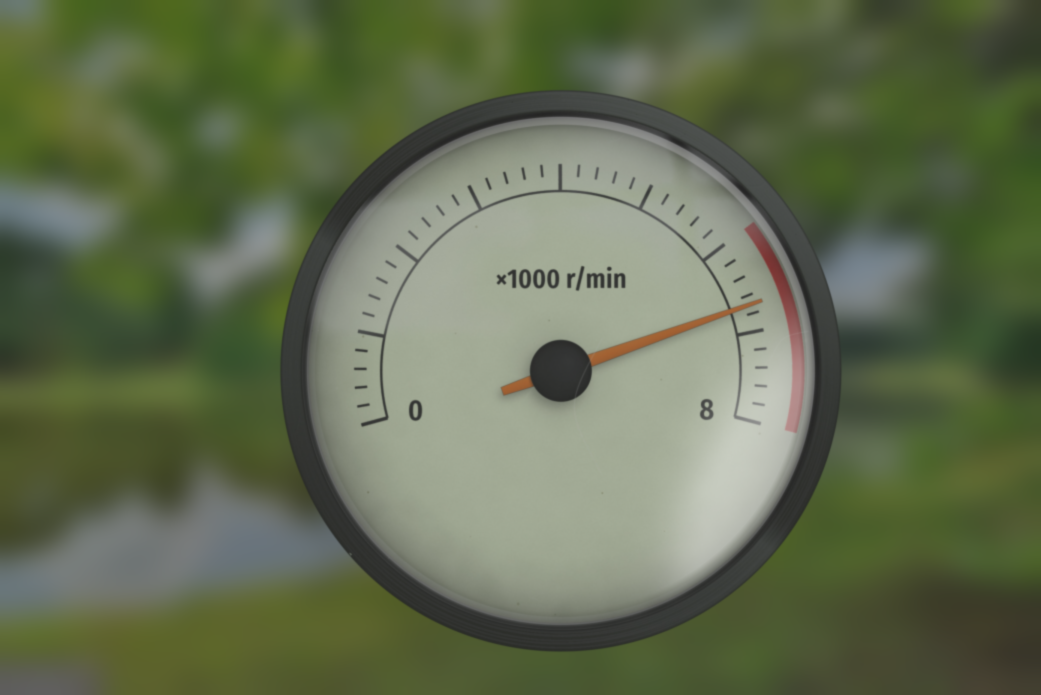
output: **6700** rpm
